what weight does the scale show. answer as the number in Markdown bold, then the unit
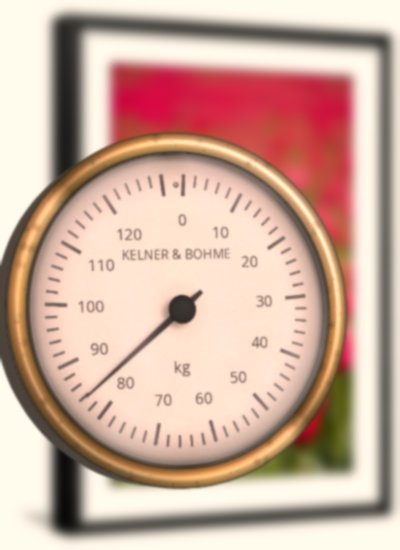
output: **84** kg
